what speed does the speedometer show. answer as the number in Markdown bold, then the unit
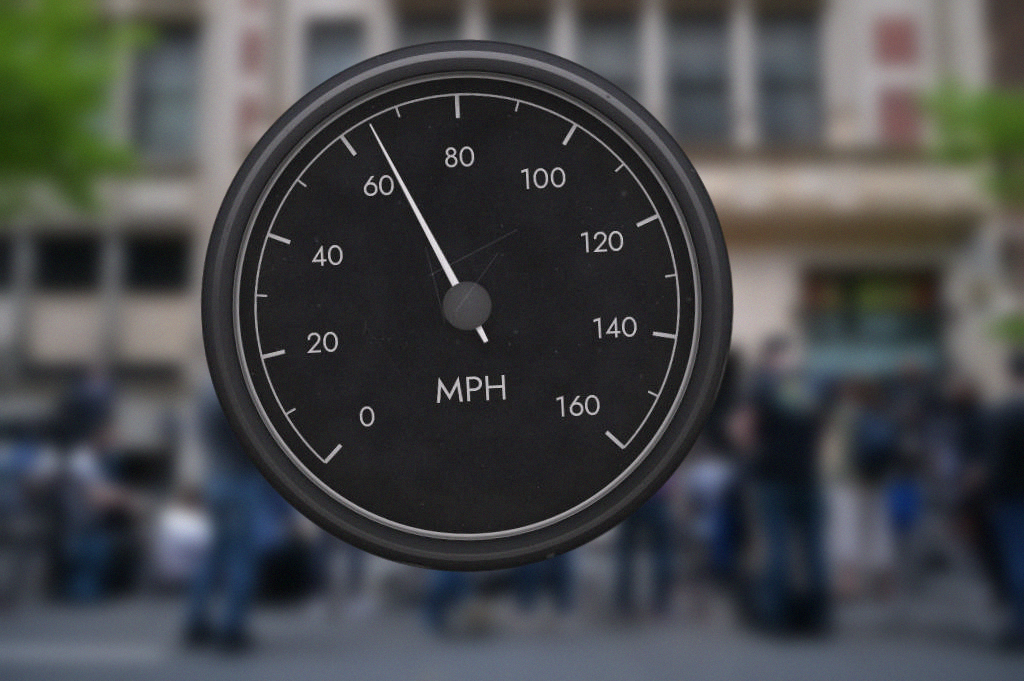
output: **65** mph
